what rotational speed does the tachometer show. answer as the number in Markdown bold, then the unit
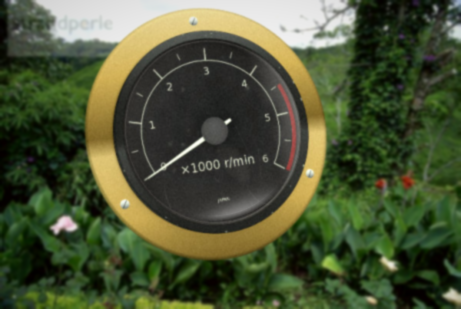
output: **0** rpm
